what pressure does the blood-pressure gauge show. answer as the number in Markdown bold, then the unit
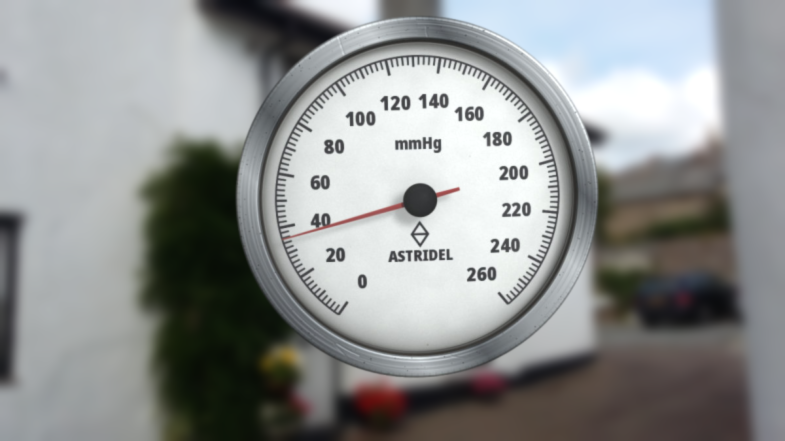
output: **36** mmHg
